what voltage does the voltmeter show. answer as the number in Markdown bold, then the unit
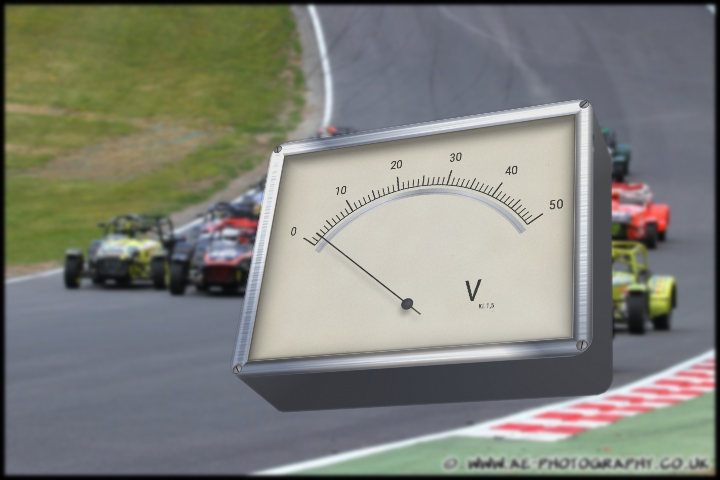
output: **2** V
